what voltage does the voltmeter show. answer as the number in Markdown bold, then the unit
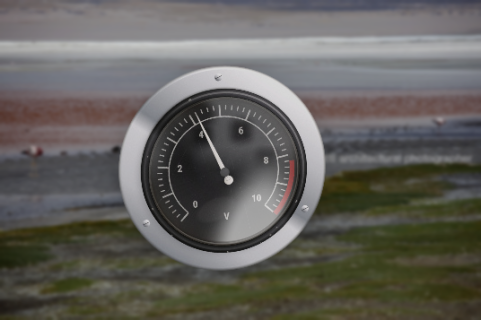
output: **4.2** V
